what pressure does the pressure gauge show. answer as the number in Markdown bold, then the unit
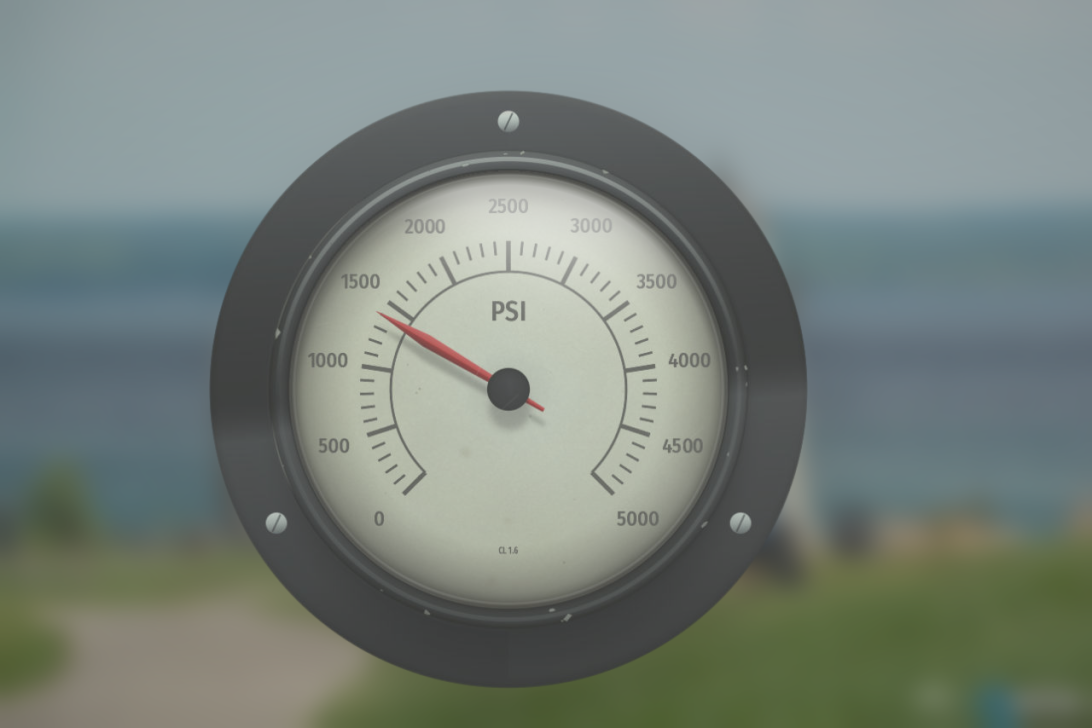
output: **1400** psi
